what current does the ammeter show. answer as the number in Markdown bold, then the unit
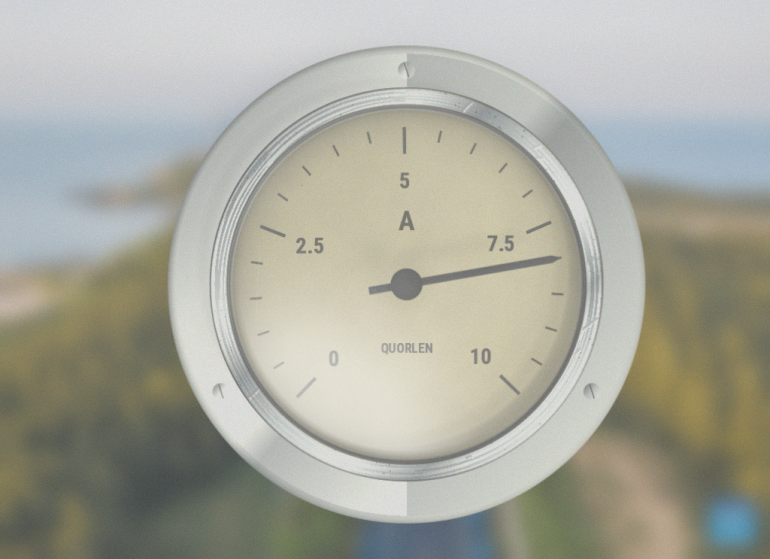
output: **8** A
